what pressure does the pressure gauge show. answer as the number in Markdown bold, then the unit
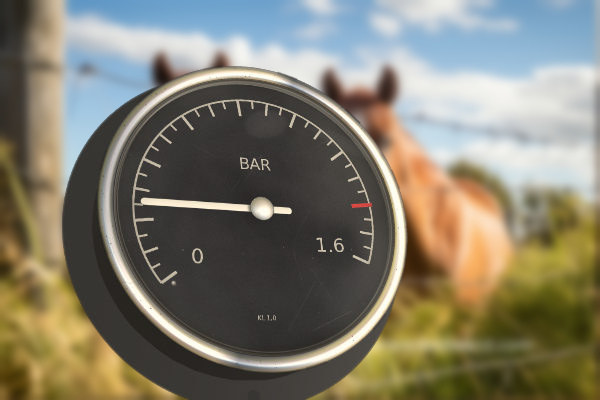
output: **0.25** bar
